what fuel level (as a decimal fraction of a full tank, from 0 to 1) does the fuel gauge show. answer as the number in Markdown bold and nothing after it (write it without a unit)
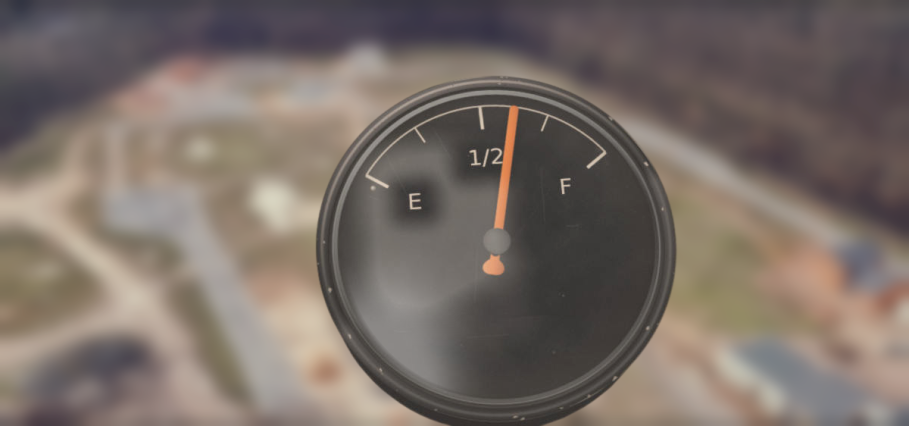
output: **0.625**
